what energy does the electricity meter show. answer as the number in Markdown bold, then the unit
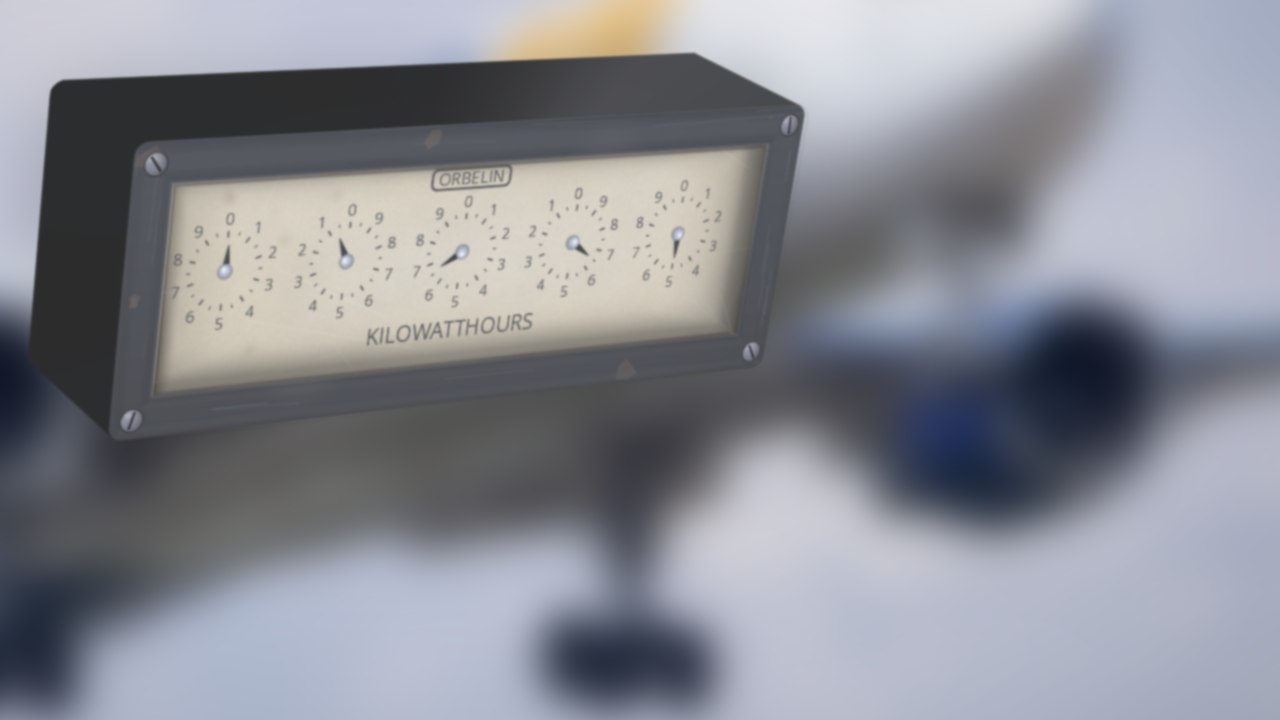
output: **665** kWh
